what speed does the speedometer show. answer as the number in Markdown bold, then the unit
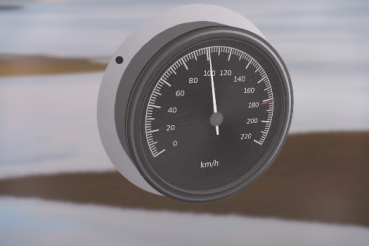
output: **100** km/h
